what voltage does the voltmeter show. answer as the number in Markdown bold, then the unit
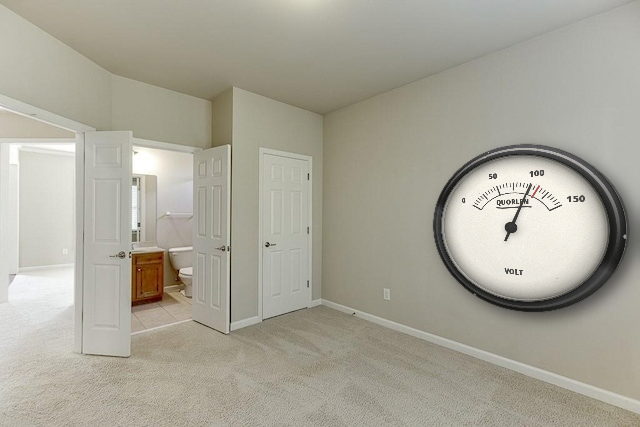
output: **100** V
